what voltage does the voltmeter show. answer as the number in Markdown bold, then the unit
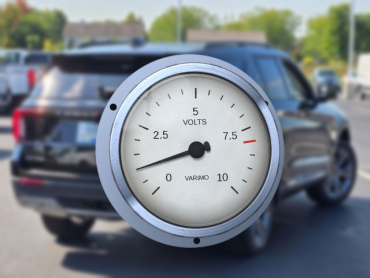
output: **1** V
